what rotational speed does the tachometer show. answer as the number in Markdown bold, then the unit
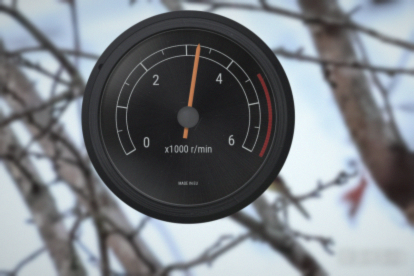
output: **3250** rpm
